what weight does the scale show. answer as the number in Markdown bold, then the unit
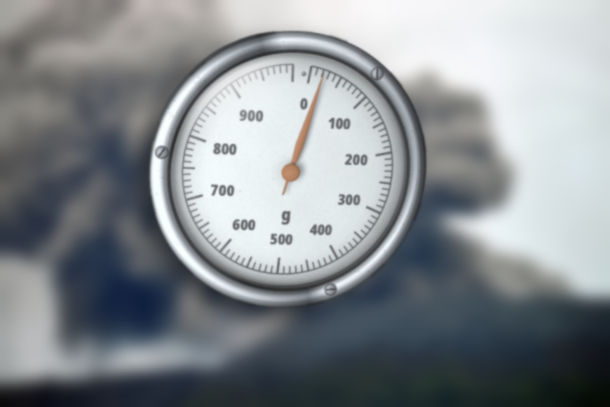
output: **20** g
